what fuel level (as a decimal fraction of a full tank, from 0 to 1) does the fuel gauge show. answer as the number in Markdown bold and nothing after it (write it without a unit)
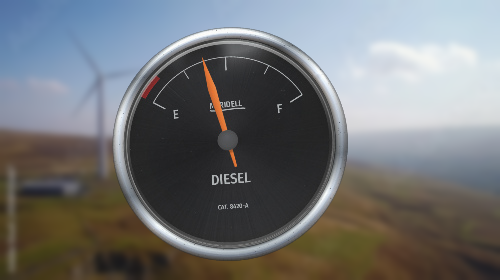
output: **0.375**
